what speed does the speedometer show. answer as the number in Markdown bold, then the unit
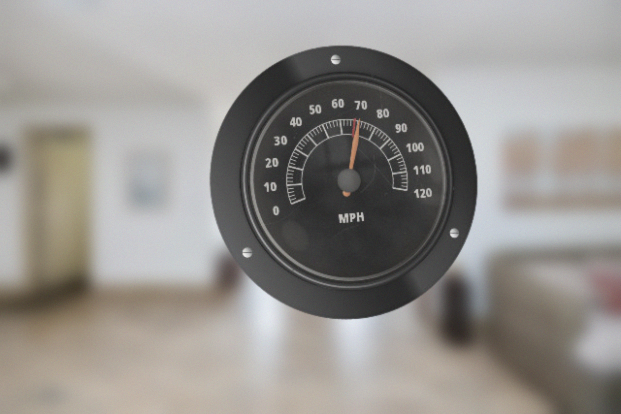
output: **70** mph
